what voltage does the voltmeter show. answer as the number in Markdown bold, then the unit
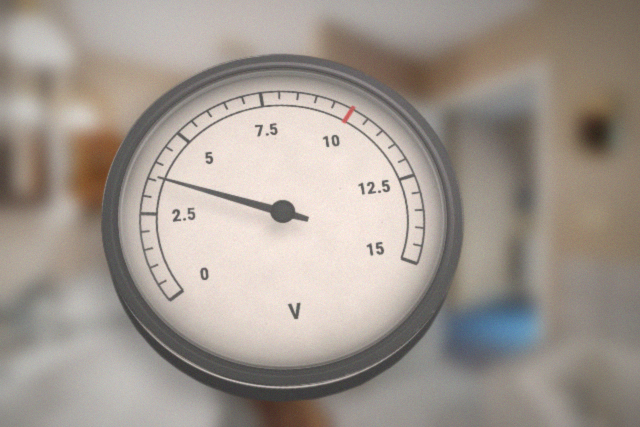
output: **3.5** V
